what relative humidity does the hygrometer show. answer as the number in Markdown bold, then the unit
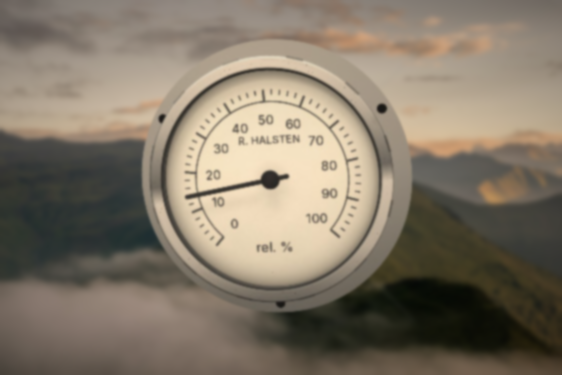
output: **14** %
